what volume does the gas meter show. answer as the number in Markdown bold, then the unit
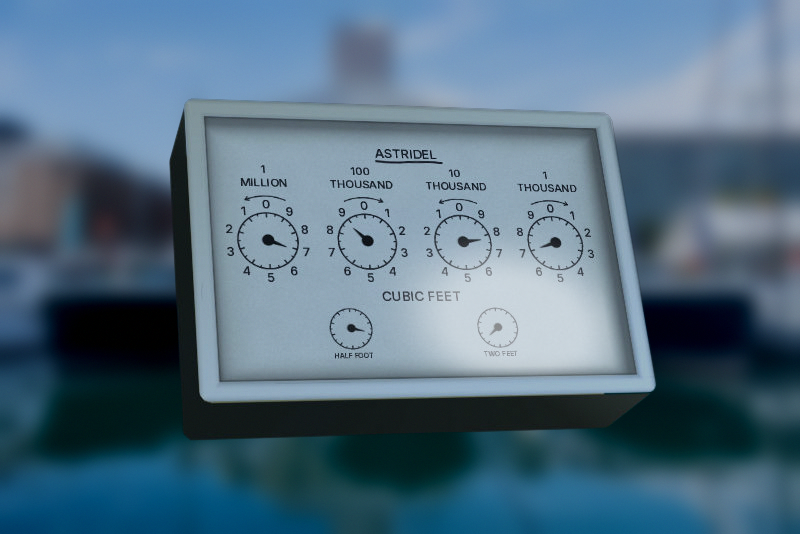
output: **687700** ft³
